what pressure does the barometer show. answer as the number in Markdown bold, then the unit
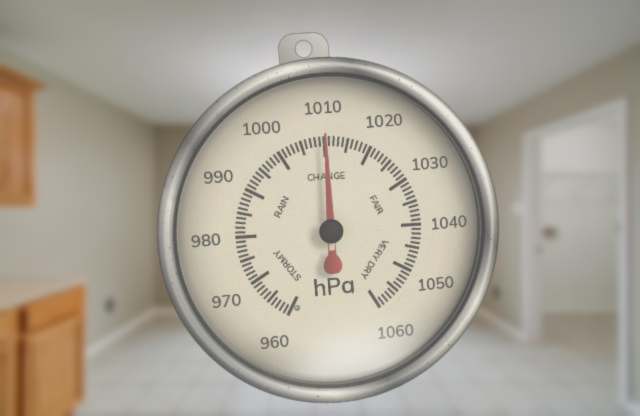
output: **1010** hPa
